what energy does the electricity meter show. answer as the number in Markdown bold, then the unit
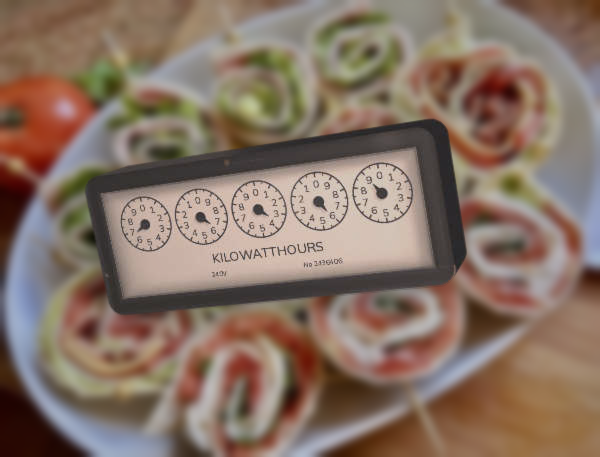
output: **66359** kWh
